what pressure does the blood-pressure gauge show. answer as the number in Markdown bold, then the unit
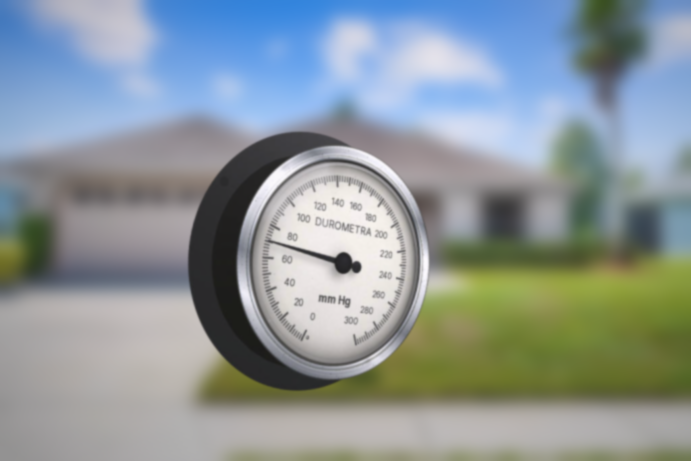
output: **70** mmHg
